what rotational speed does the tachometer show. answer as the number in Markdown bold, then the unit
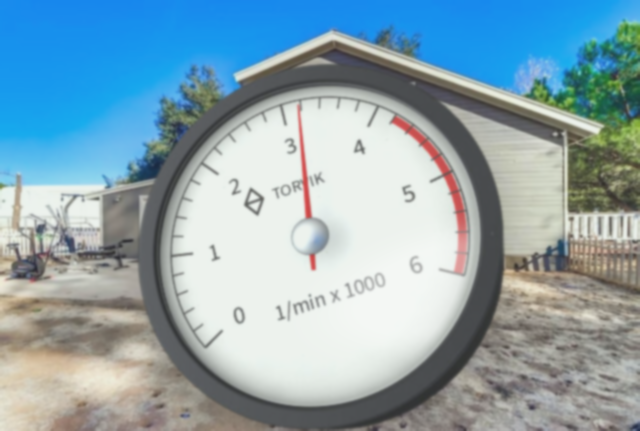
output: **3200** rpm
